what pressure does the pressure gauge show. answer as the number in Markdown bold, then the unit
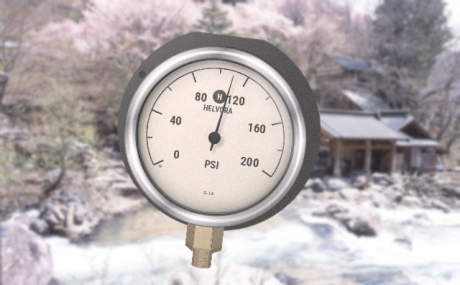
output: **110** psi
